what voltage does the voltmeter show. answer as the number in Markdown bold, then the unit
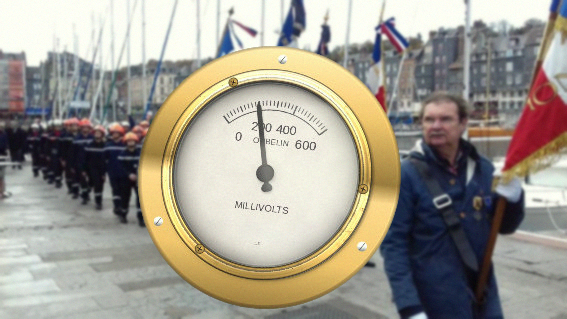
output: **200** mV
